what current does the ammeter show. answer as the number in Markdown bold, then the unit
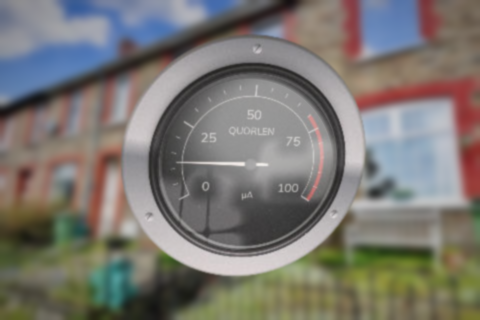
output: **12.5** µA
